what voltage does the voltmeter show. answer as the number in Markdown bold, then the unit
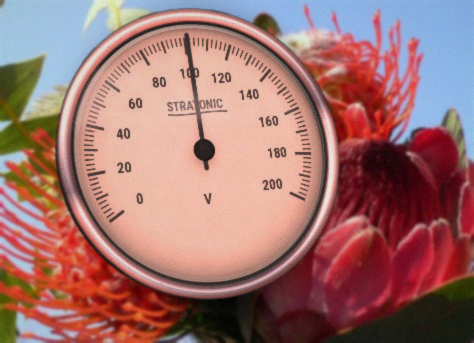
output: **100** V
